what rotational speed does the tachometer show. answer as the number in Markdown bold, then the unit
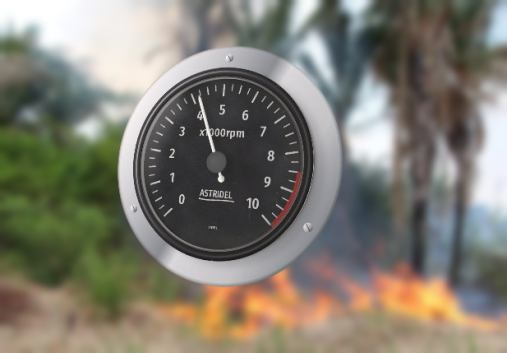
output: **4250** rpm
